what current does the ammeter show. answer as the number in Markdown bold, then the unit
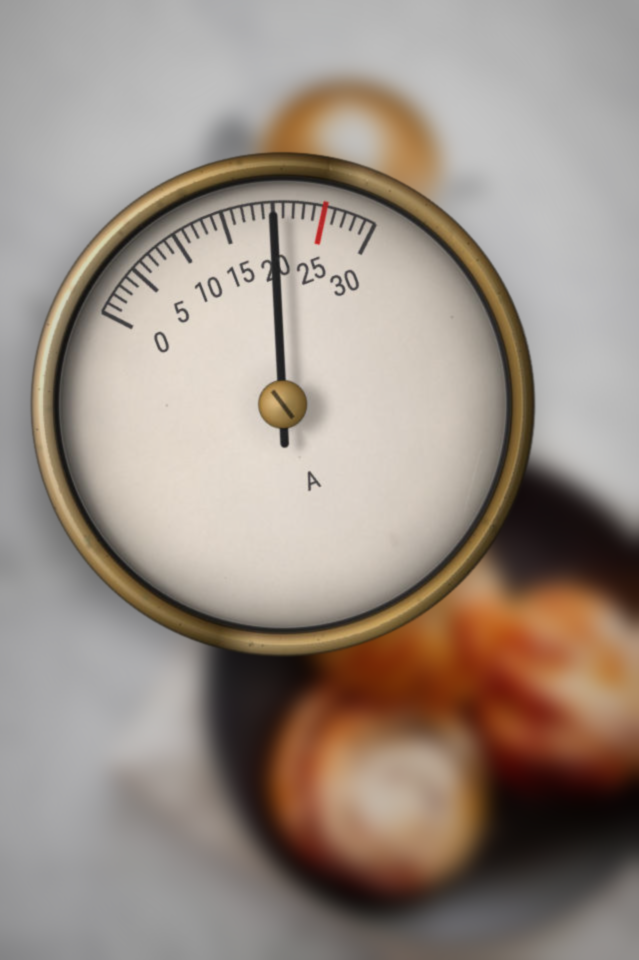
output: **20** A
